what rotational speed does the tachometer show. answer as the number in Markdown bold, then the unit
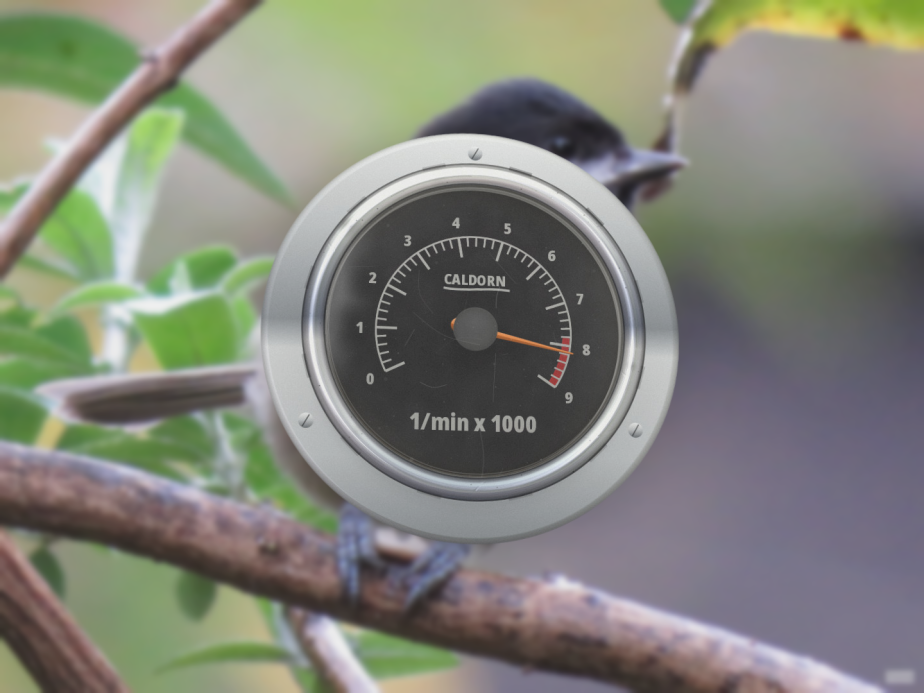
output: **8200** rpm
